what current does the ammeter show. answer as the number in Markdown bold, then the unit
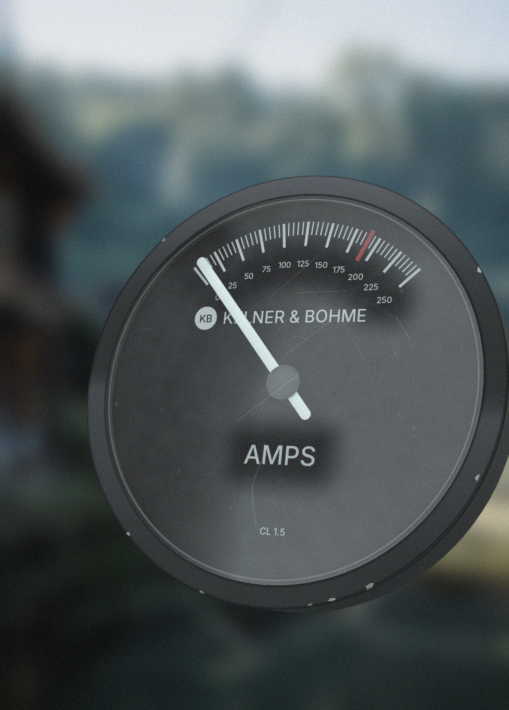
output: **10** A
